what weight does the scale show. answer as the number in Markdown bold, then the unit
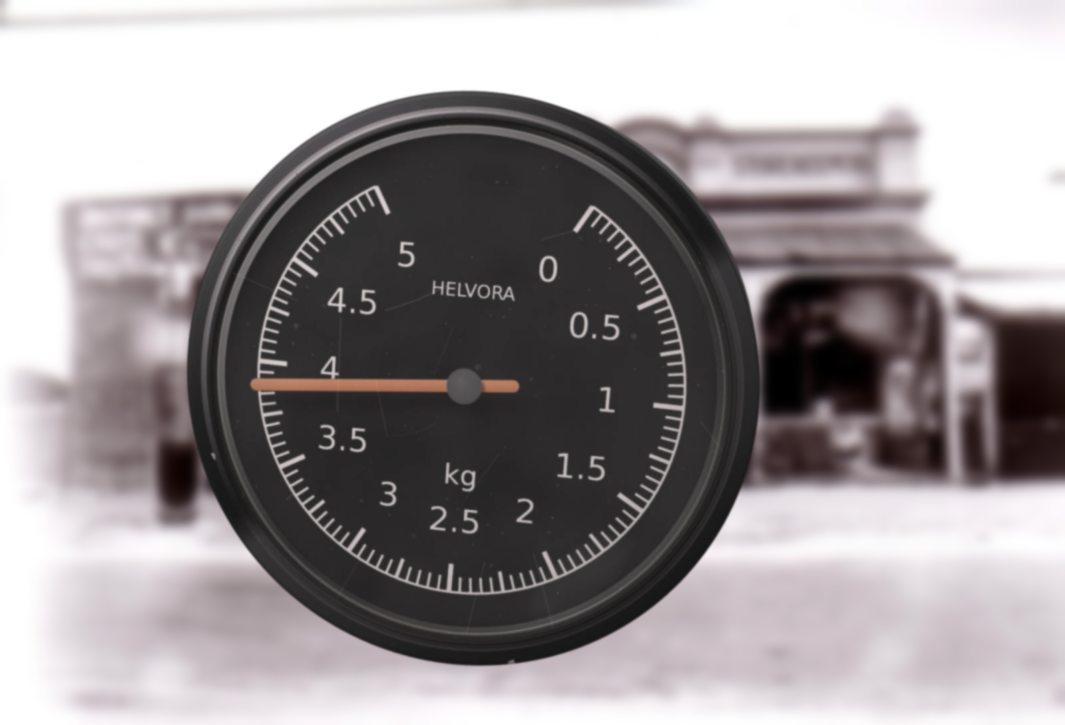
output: **3.9** kg
